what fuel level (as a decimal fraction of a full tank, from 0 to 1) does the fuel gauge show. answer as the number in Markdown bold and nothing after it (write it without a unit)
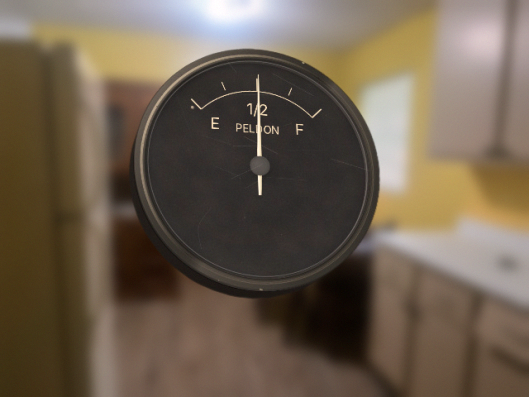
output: **0.5**
